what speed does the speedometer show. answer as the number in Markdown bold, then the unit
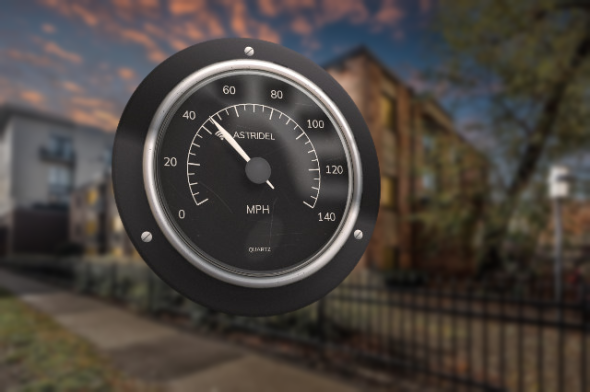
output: **45** mph
